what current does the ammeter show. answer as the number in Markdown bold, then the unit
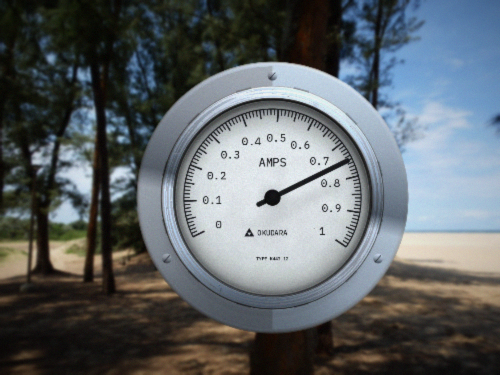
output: **0.75** A
